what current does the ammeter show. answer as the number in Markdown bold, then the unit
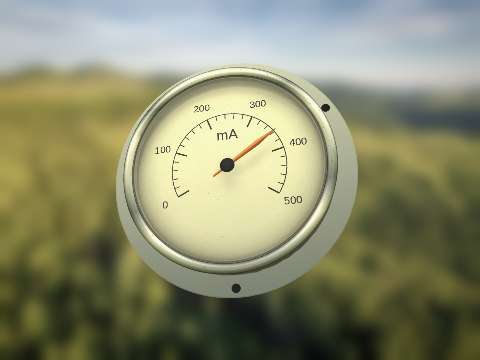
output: **360** mA
